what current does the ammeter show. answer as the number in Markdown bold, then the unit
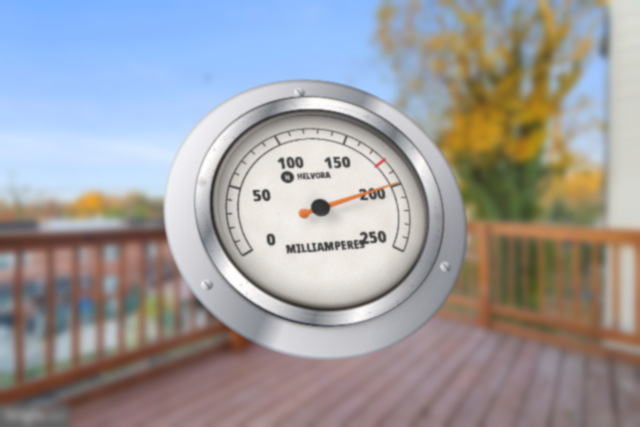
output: **200** mA
